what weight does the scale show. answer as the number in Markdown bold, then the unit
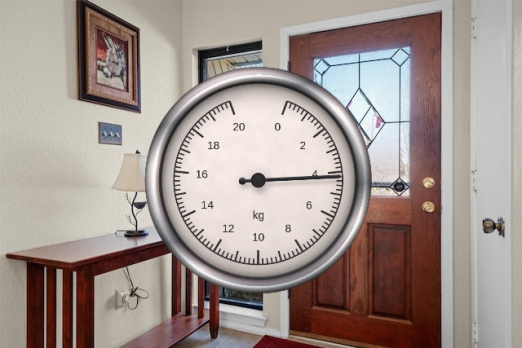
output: **4.2** kg
